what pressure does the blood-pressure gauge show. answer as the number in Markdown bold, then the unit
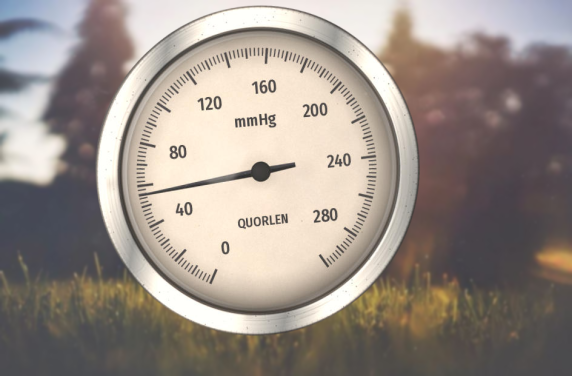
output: **56** mmHg
